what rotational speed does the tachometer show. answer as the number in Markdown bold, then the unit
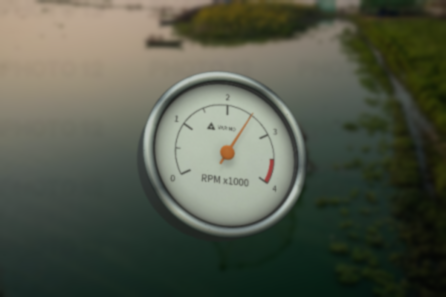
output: **2500** rpm
